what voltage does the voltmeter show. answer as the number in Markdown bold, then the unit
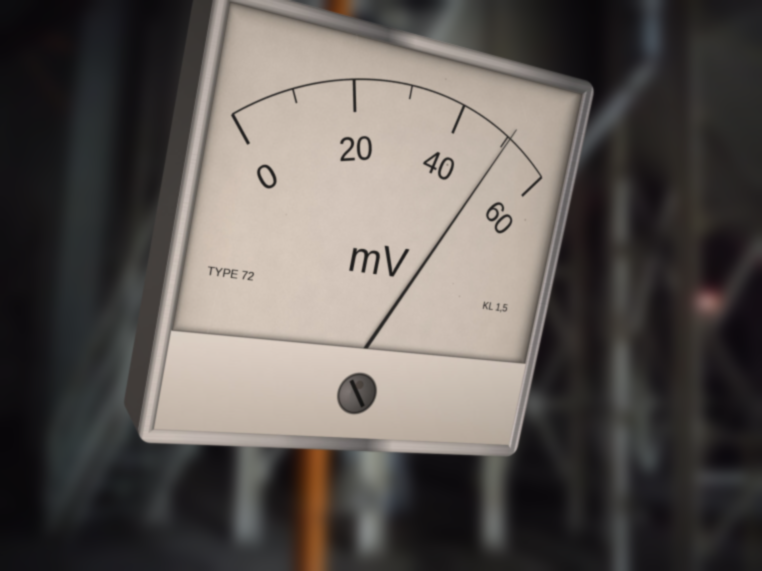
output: **50** mV
